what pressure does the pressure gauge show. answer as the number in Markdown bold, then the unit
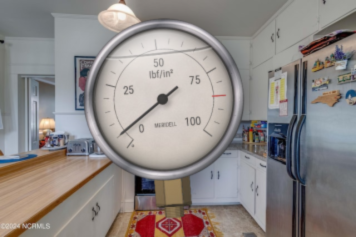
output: **5** psi
